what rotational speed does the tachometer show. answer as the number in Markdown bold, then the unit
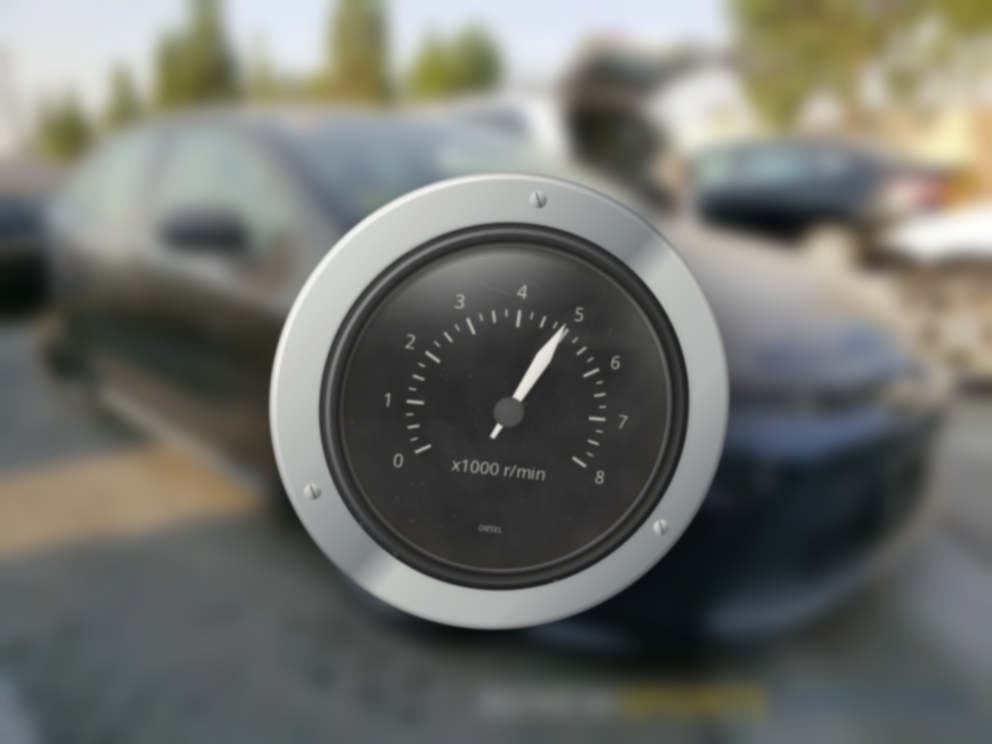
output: **4875** rpm
